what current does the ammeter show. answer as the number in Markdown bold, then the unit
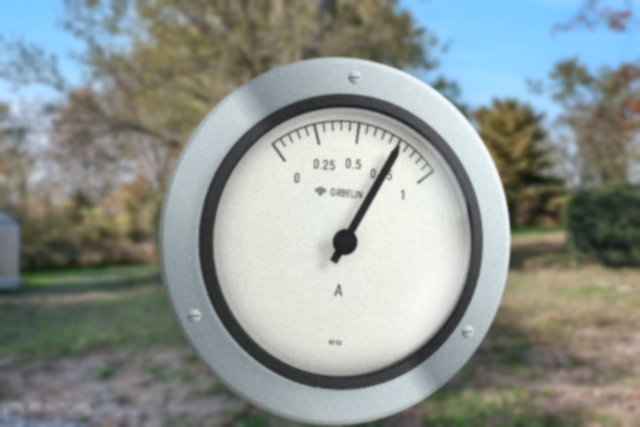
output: **0.75** A
